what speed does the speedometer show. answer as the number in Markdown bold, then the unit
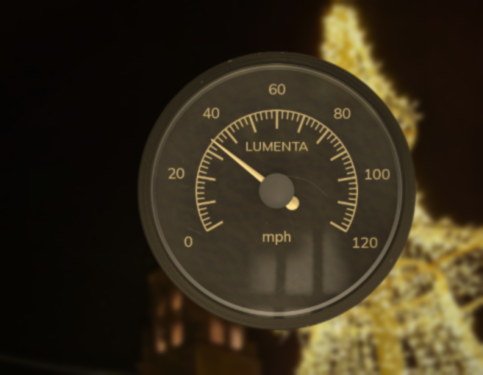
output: **34** mph
